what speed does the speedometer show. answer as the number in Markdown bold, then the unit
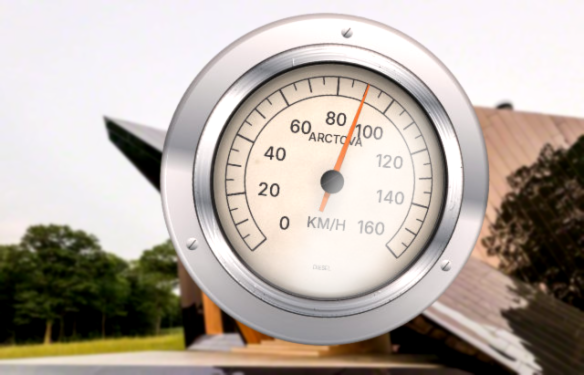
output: **90** km/h
